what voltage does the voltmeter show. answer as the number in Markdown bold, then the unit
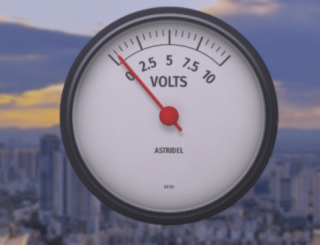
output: **0.5** V
